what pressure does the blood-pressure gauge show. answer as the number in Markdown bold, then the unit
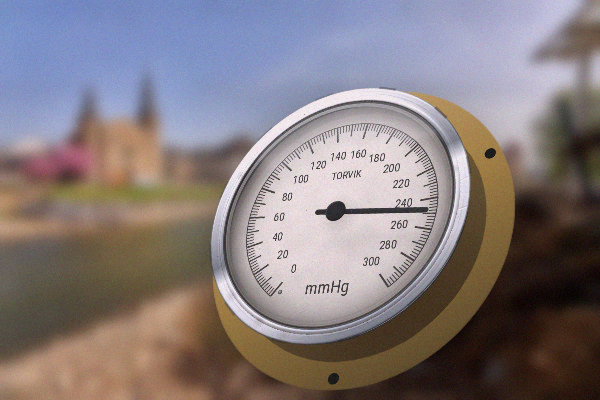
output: **250** mmHg
